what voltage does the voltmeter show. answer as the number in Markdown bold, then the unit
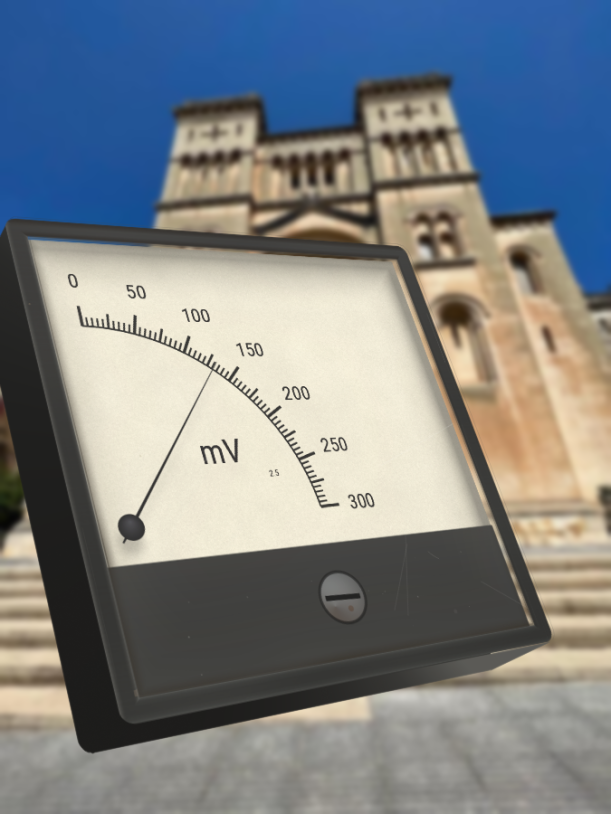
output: **130** mV
